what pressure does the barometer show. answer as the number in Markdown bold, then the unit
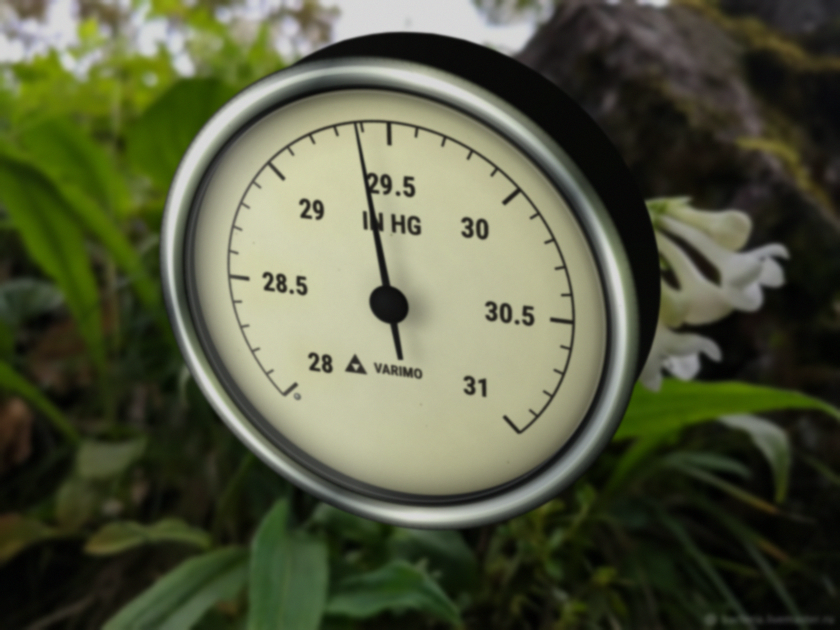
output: **29.4** inHg
